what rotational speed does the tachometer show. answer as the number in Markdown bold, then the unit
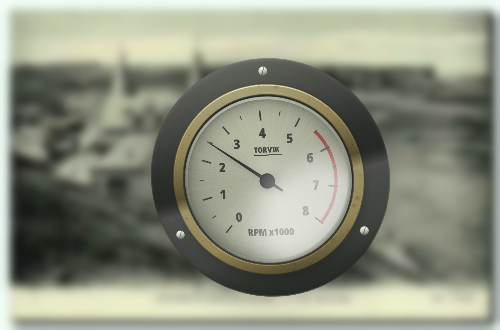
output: **2500** rpm
